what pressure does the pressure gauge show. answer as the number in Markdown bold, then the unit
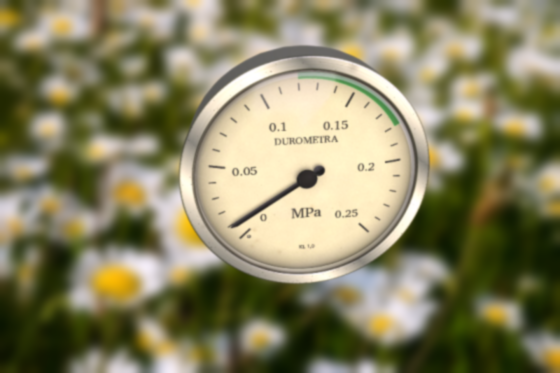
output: **0.01** MPa
